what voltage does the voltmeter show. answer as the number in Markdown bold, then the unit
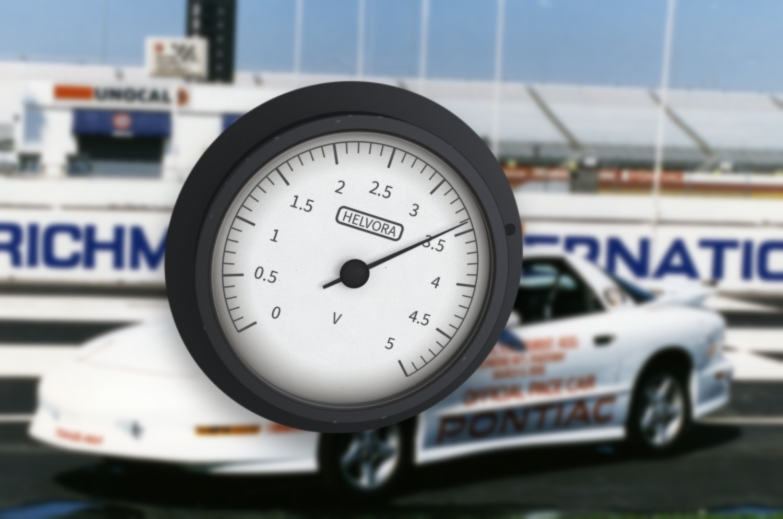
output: **3.4** V
